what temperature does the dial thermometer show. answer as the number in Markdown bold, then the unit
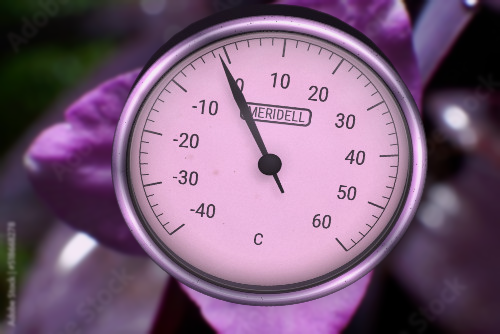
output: **-1** °C
